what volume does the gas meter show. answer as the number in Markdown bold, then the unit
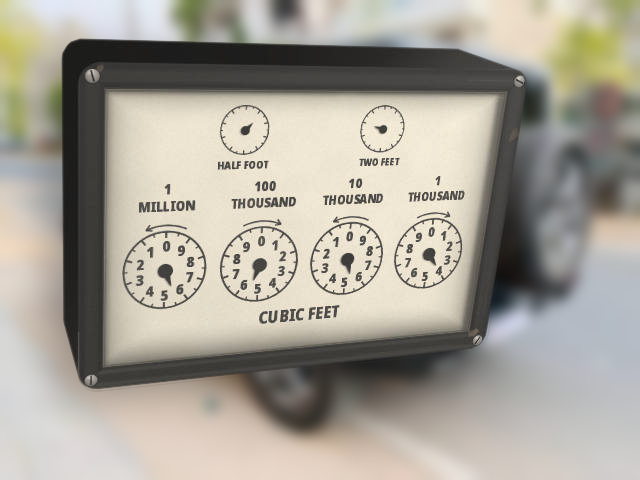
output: **555400** ft³
